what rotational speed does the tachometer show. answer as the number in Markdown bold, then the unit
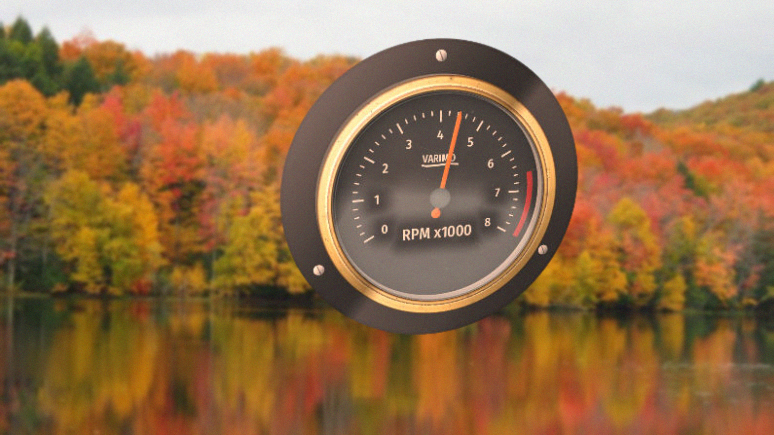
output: **4400** rpm
